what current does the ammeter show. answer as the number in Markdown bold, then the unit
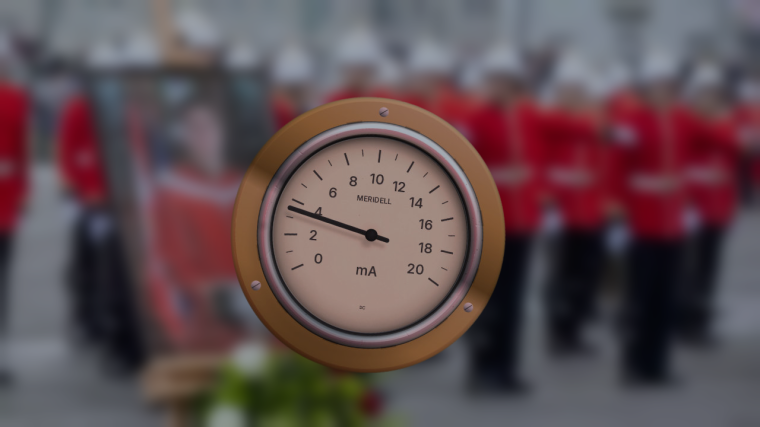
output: **3.5** mA
